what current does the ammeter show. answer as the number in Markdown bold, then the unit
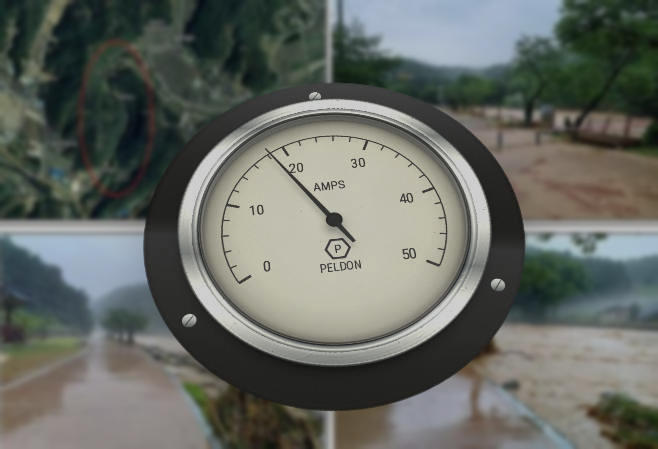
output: **18** A
